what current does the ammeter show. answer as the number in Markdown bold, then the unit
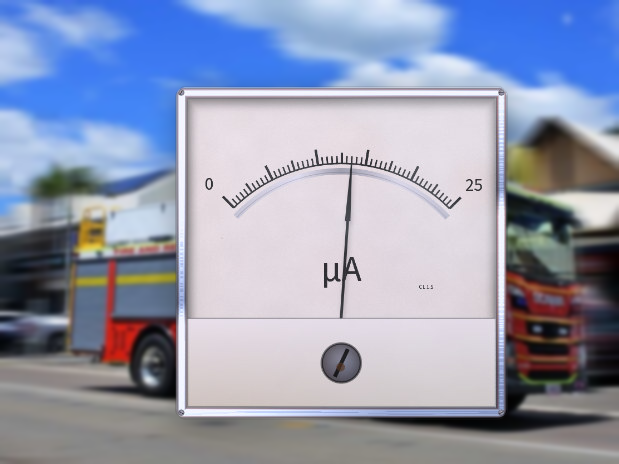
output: **13.5** µA
